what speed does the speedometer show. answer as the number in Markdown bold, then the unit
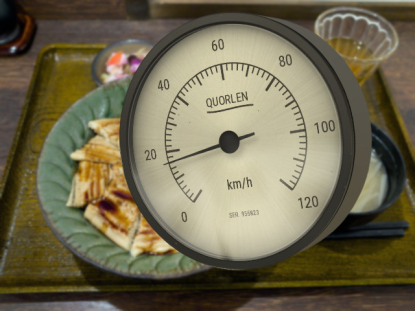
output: **16** km/h
